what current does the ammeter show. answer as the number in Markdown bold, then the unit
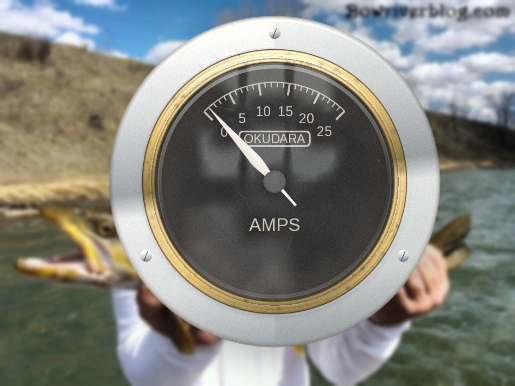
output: **1** A
